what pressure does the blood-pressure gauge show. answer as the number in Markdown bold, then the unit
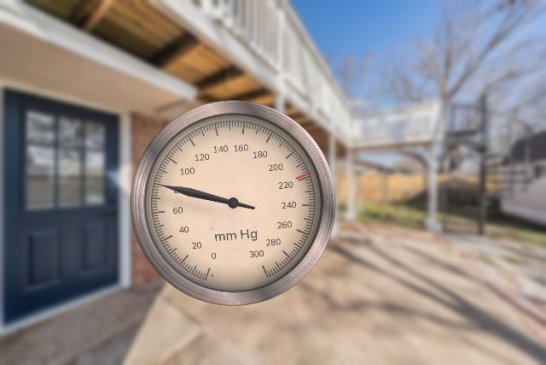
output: **80** mmHg
